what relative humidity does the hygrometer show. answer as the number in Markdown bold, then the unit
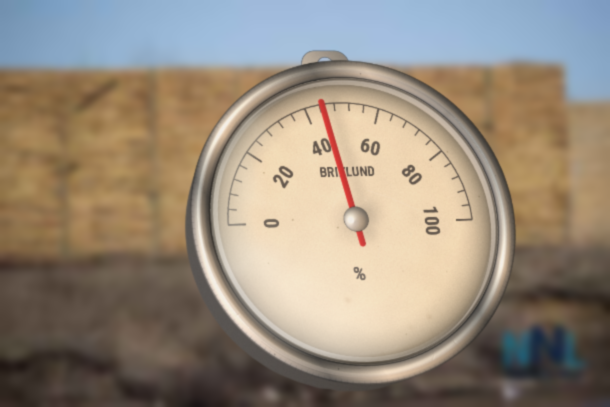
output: **44** %
